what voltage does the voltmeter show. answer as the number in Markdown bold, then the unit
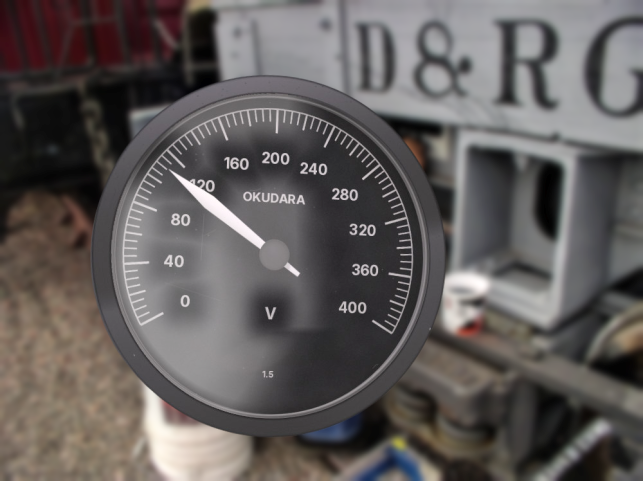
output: **110** V
